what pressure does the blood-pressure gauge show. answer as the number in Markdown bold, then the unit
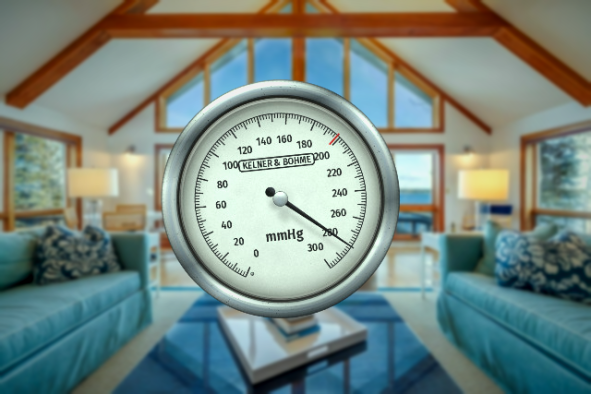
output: **280** mmHg
